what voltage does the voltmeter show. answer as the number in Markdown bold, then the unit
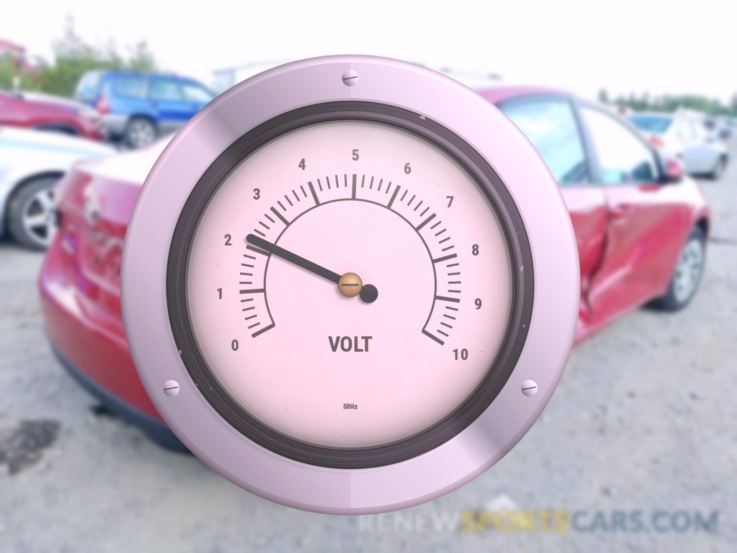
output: **2.2** V
